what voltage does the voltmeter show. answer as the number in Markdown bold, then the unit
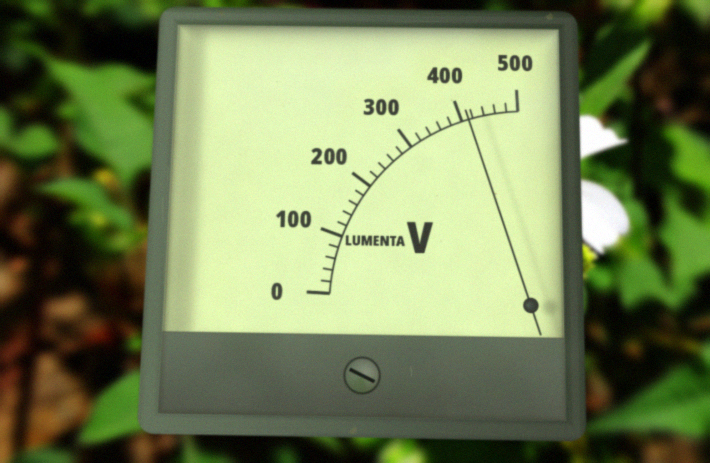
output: **410** V
